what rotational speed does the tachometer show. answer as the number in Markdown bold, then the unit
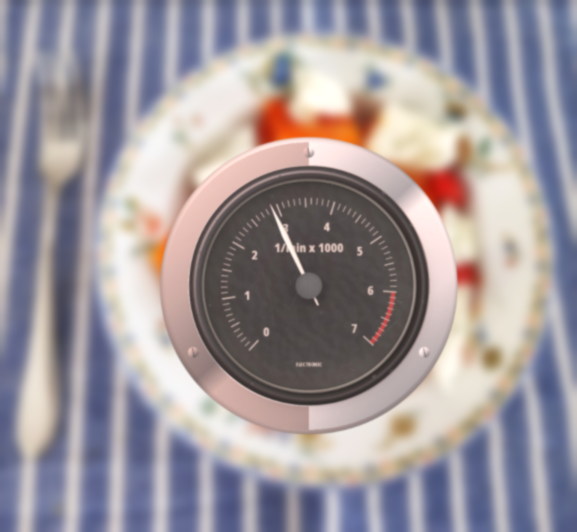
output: **2900** rpm
